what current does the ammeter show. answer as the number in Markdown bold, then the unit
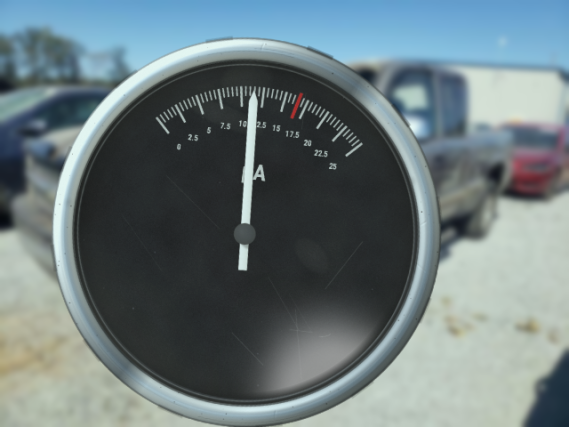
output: **11.5** µA
